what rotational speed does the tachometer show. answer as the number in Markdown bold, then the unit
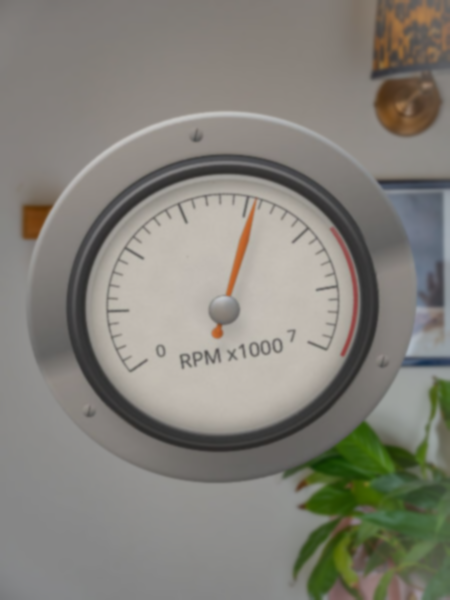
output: **4100** rpm
